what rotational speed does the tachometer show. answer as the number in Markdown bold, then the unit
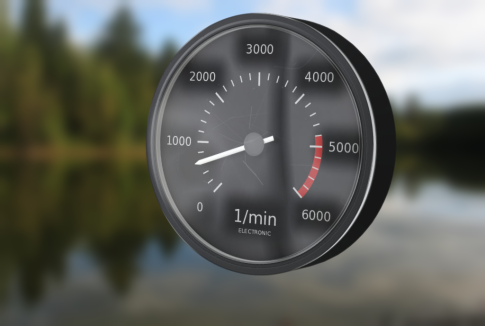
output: **600** rpm
